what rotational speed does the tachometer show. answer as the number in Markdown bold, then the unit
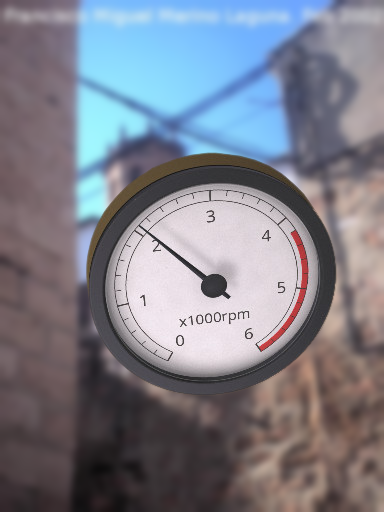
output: **2100** rpm
